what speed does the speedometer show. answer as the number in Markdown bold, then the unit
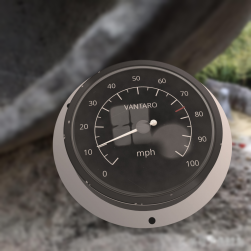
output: **10** mph
